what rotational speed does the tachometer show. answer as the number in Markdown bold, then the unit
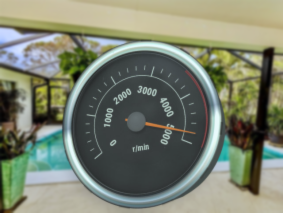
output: **4800** rpm
